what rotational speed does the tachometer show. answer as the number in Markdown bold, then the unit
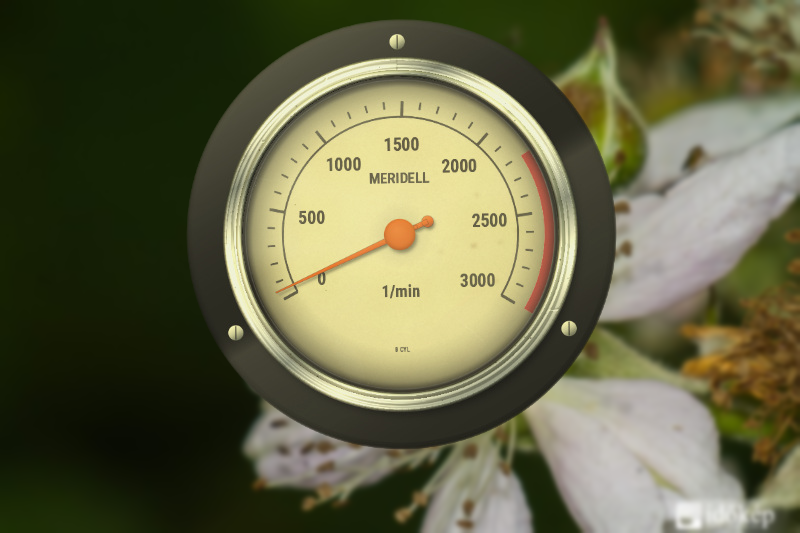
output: **50** rpm
